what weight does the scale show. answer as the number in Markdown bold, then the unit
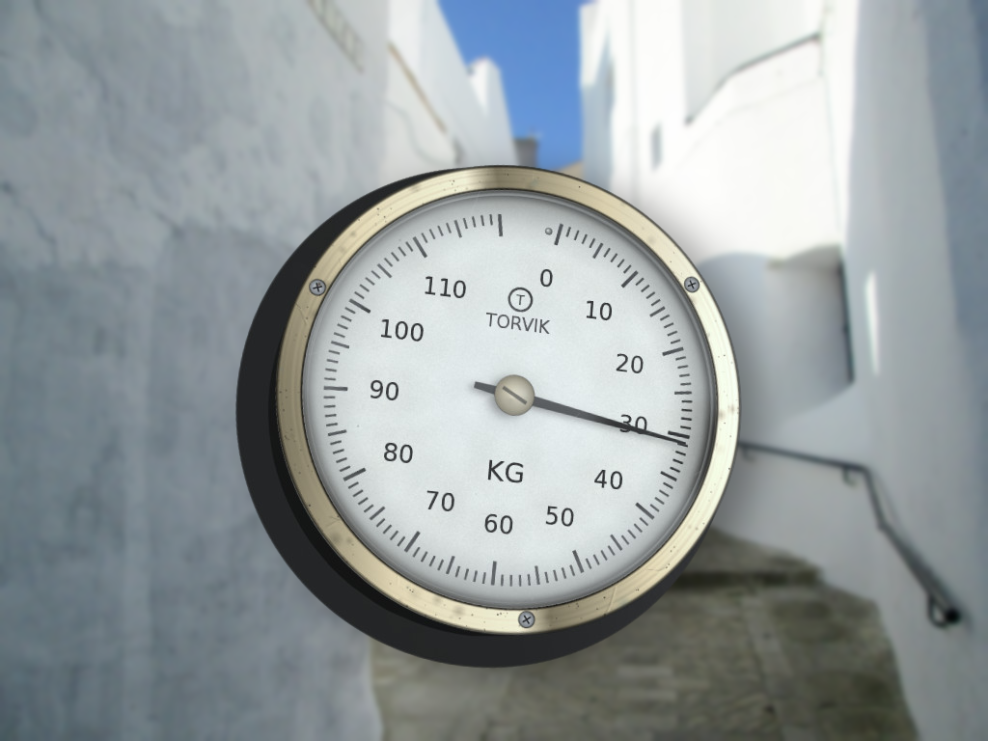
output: **31** kg
